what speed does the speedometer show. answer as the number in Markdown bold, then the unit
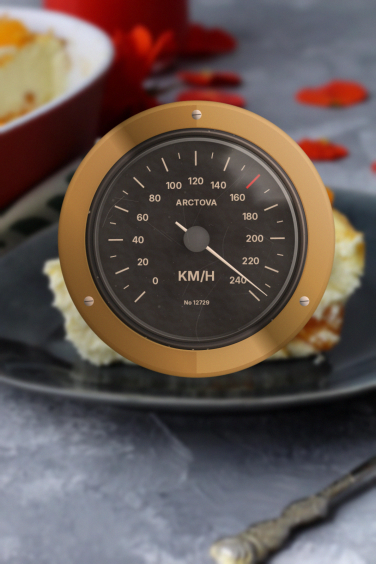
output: **235** km/h
